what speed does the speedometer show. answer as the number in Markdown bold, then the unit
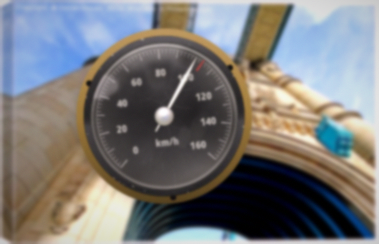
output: **100** km/h
